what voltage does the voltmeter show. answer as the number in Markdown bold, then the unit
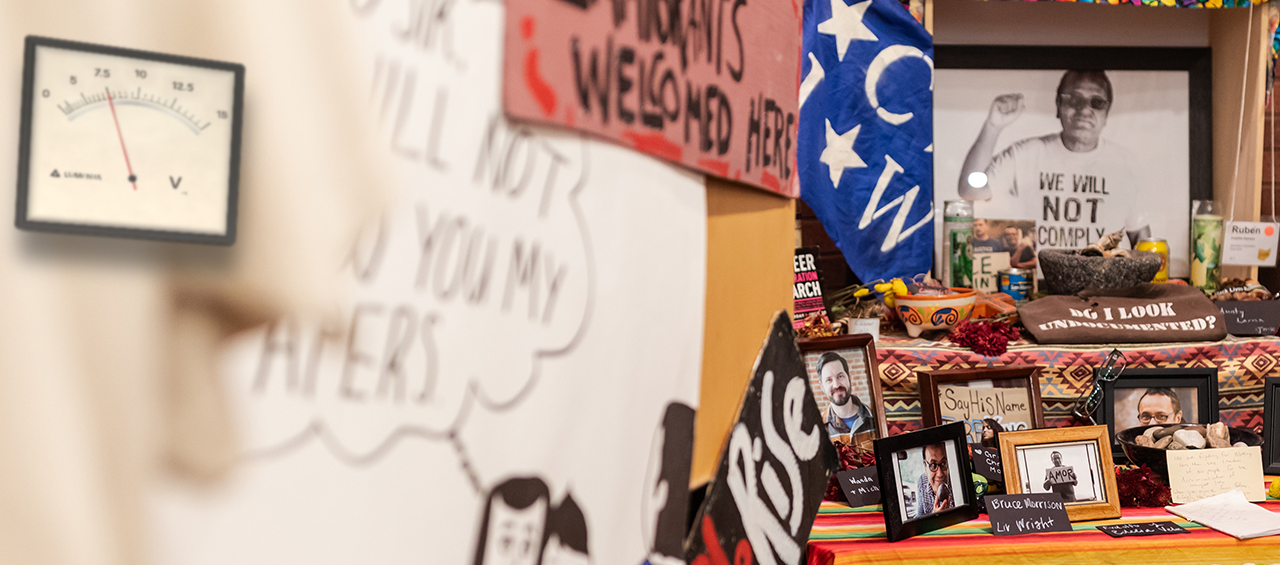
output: **7.5** V
